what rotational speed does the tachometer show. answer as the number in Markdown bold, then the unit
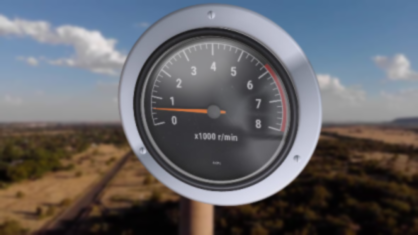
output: **600** rpm
